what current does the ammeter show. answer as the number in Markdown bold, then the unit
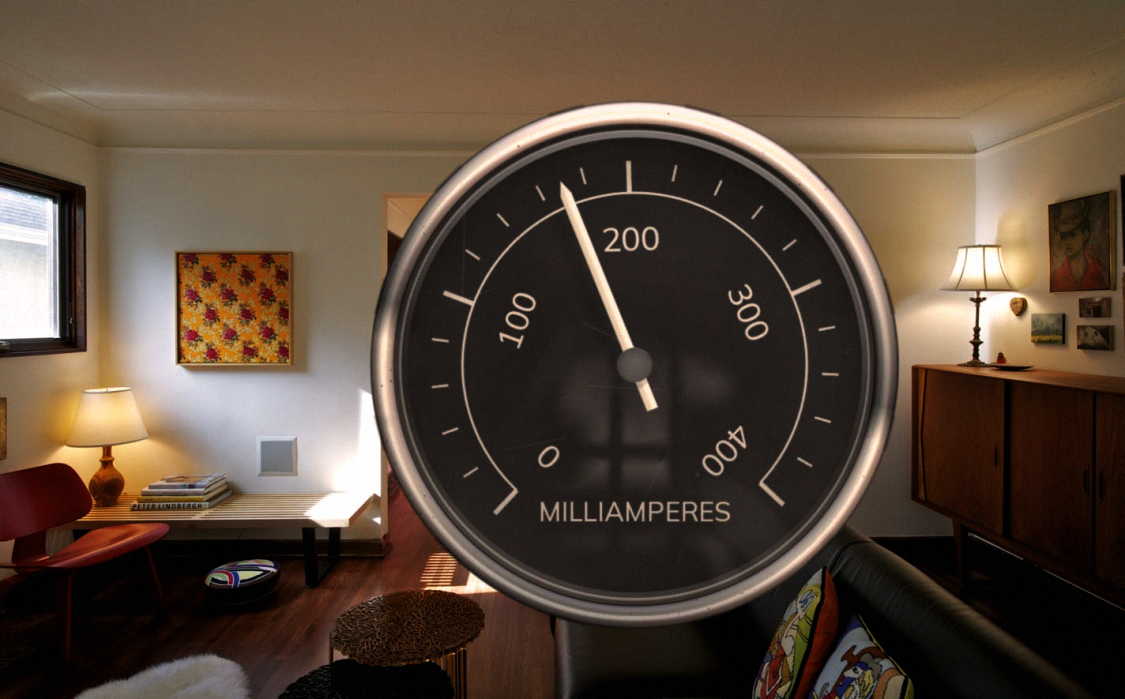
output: **170** mA
